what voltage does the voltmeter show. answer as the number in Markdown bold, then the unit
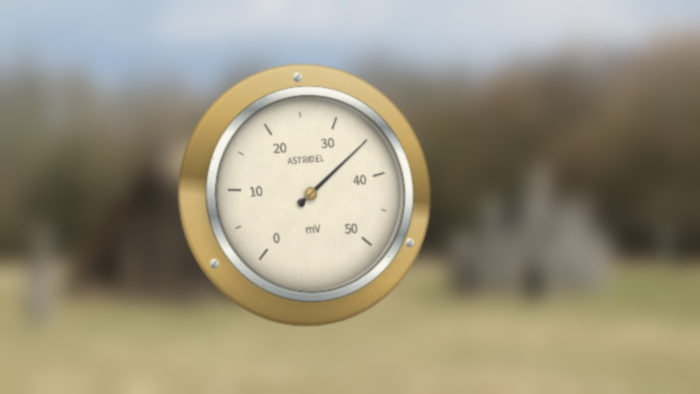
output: **35** mV
